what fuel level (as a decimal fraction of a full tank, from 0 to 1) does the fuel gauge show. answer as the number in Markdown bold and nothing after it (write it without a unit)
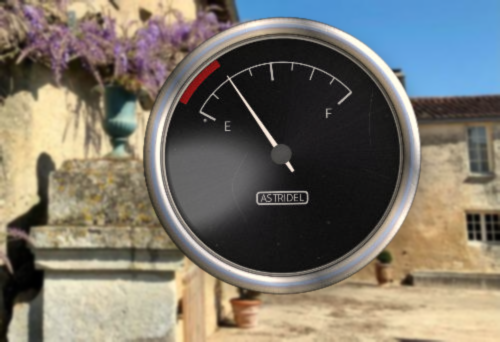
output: **0.25**
